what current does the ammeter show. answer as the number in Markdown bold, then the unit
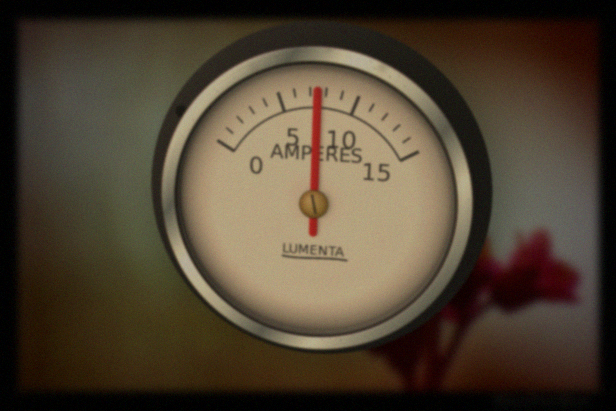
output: **7.5** A
